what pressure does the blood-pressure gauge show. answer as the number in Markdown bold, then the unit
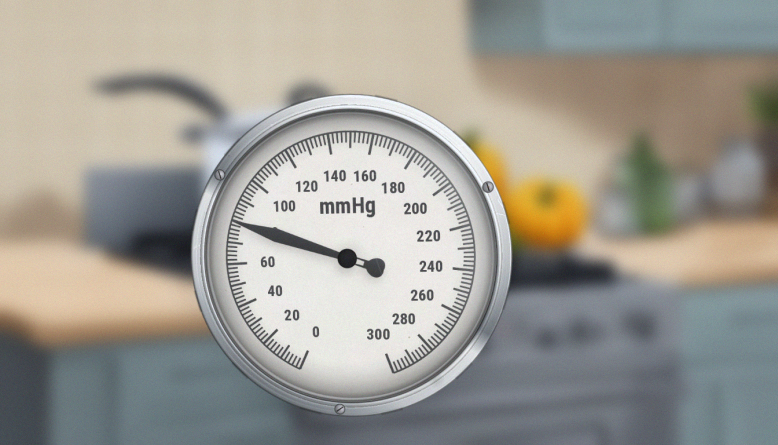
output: **80** mmHg
